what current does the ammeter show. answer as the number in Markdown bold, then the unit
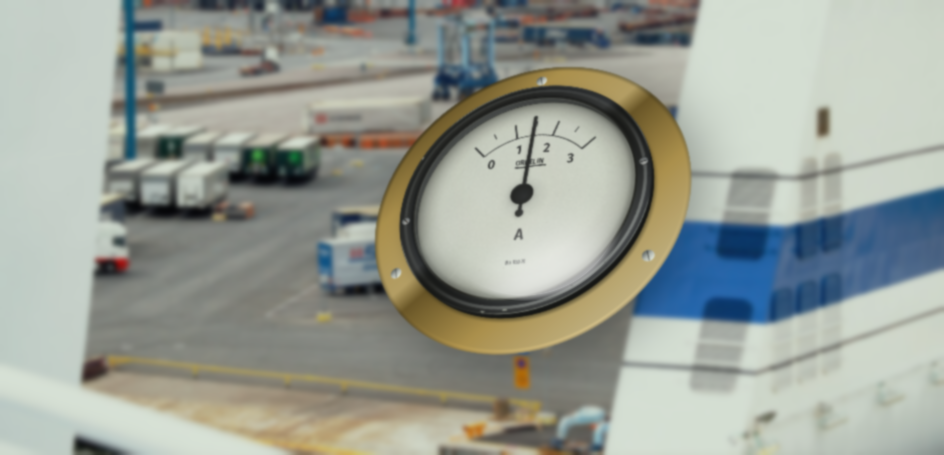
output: **1.5** A
